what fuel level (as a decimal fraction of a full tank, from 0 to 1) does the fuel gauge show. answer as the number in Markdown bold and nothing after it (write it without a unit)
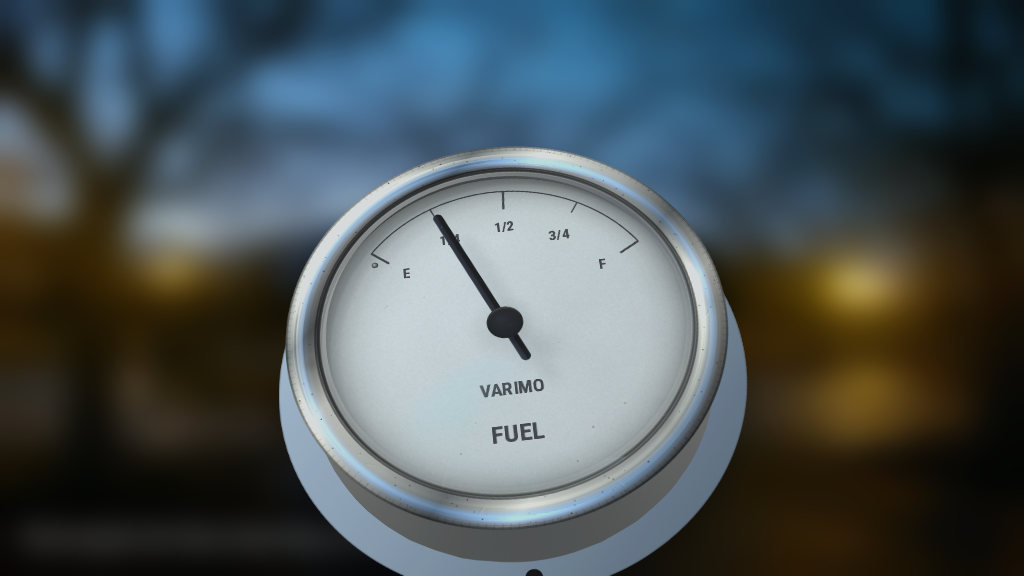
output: **0.25**
